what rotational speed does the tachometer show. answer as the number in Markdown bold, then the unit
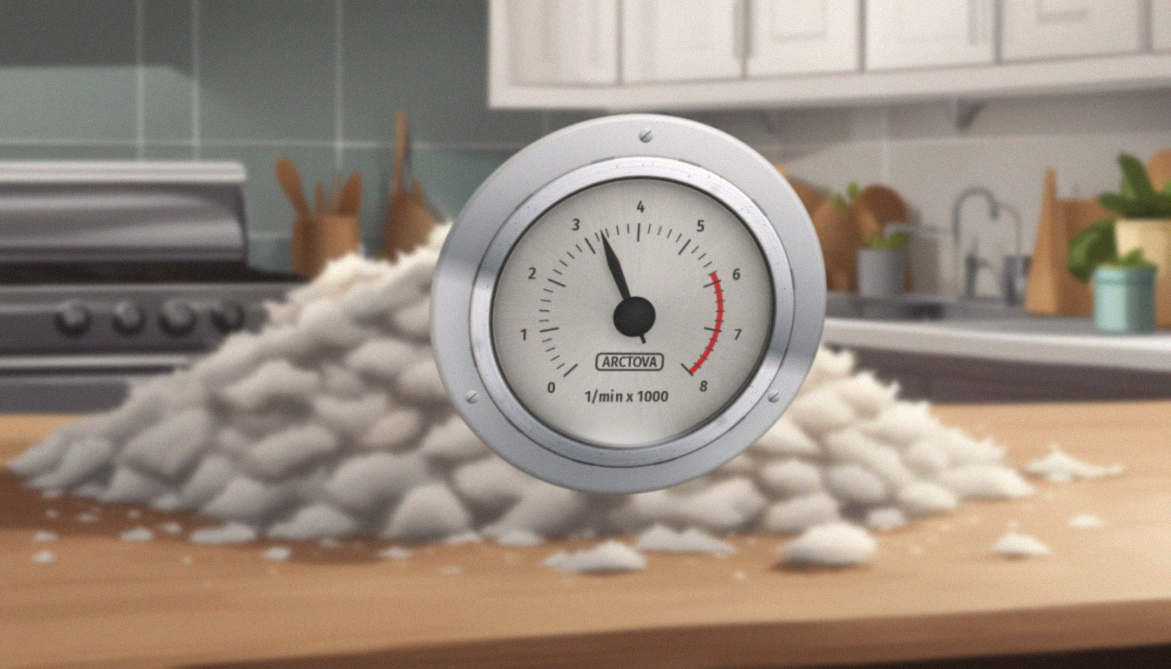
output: **3300** rpm
